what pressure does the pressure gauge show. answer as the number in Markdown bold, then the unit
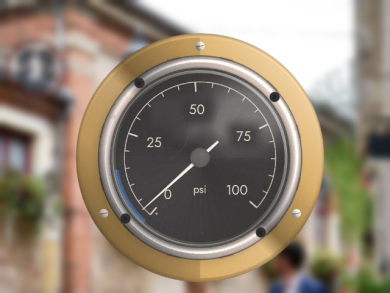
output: **2.5** psi
